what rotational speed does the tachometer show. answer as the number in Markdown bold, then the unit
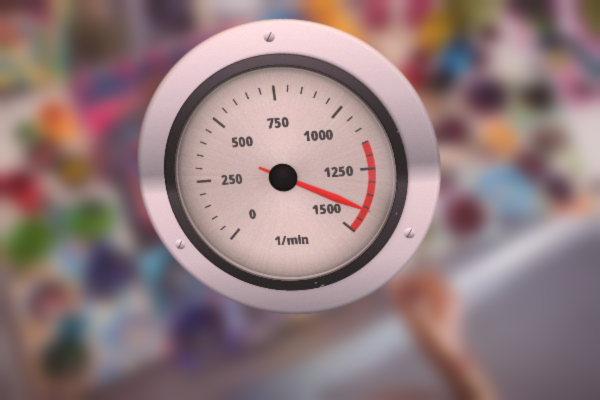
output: **1400** rpm
